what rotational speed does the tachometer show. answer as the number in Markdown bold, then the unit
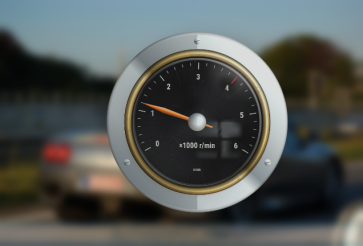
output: **1200** rpm
